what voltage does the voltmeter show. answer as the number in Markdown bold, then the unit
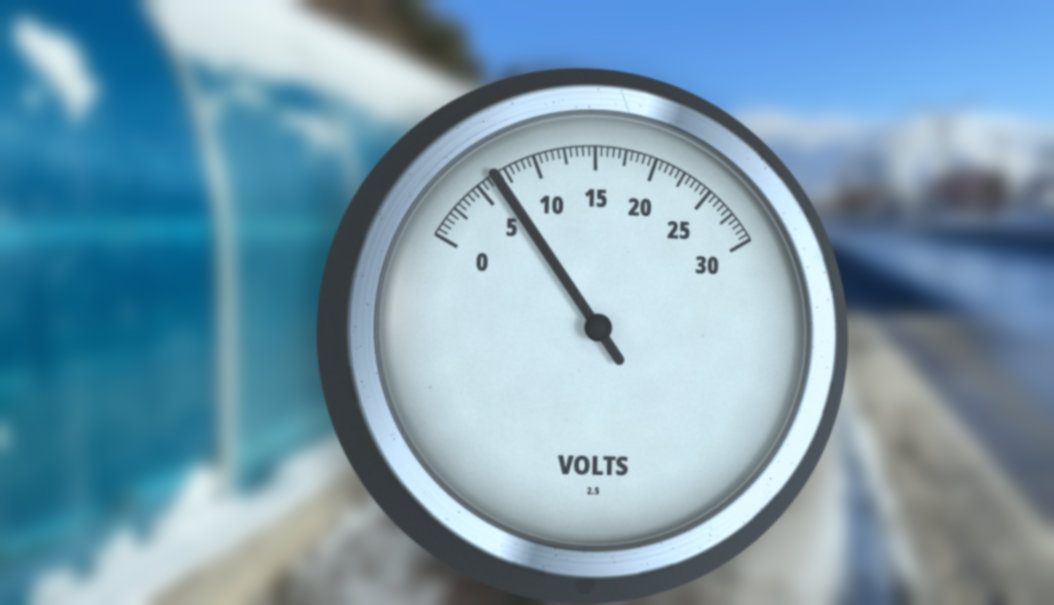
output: **6.5** V
